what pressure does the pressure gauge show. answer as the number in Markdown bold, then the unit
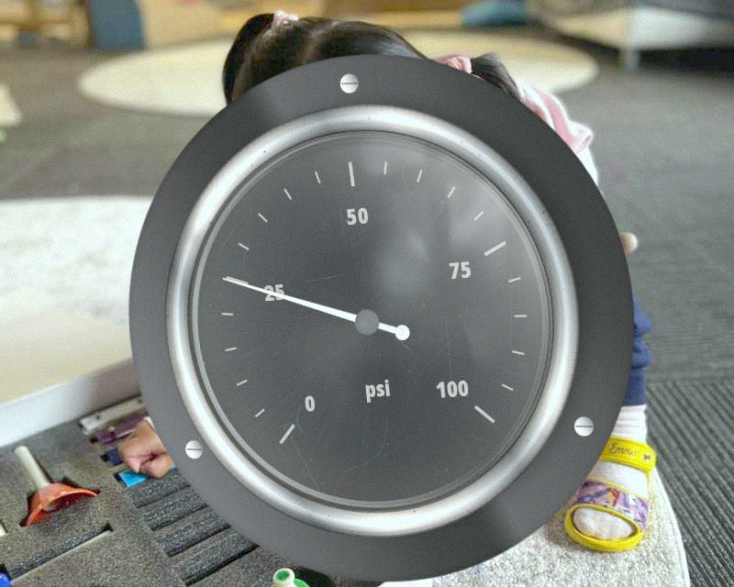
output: **25** psi
